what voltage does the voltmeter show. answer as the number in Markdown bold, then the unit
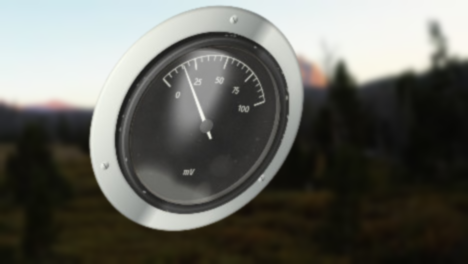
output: **15** mV
